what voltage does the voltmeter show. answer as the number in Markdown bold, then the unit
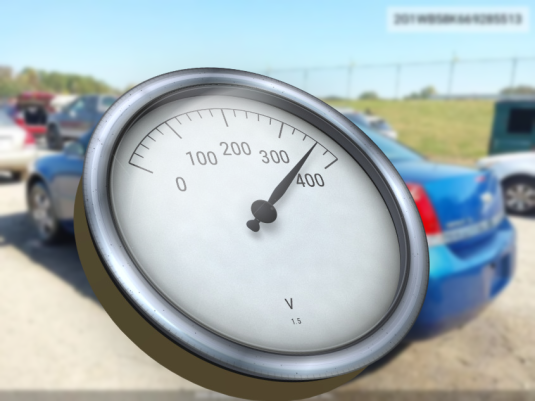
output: **360** V
